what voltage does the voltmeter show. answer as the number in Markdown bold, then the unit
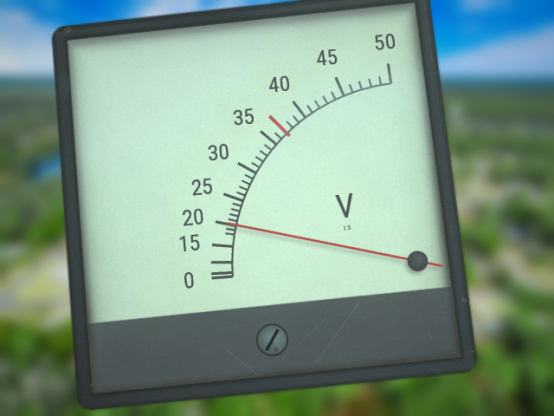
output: **20** V
